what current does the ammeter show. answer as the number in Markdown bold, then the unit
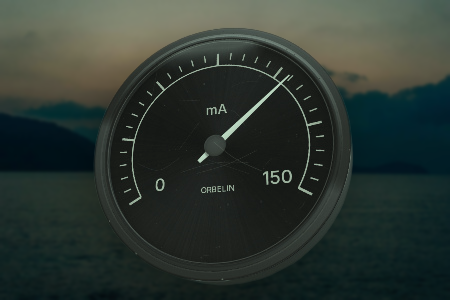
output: **105** mA
